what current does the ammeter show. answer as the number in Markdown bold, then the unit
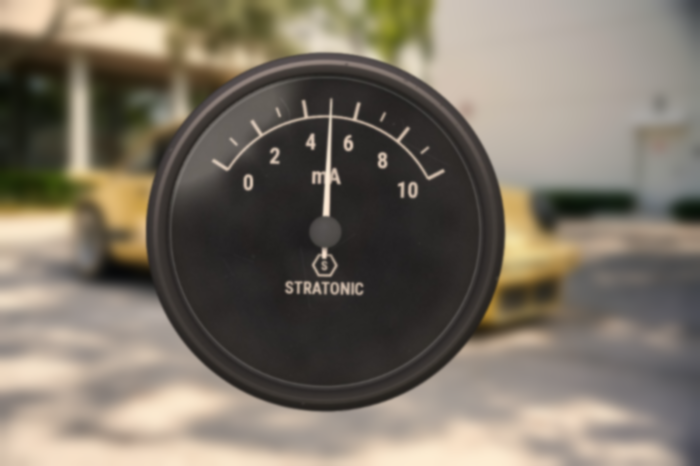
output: **5** mA
